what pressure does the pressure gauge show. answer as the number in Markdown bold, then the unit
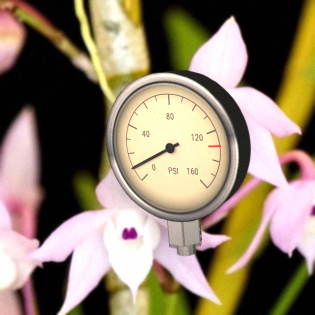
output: **10** psi
